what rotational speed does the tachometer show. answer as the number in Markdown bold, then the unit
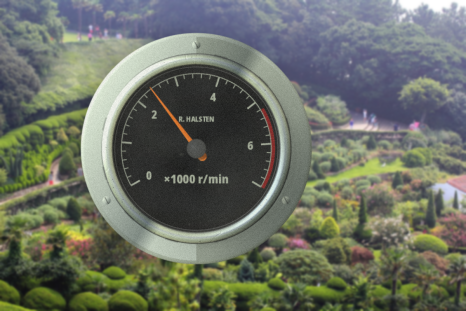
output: **2400** rpm
